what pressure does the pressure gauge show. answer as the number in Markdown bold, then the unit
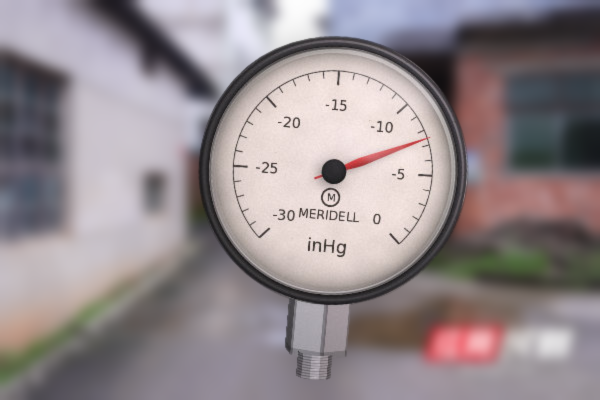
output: **-7.5** inHg
